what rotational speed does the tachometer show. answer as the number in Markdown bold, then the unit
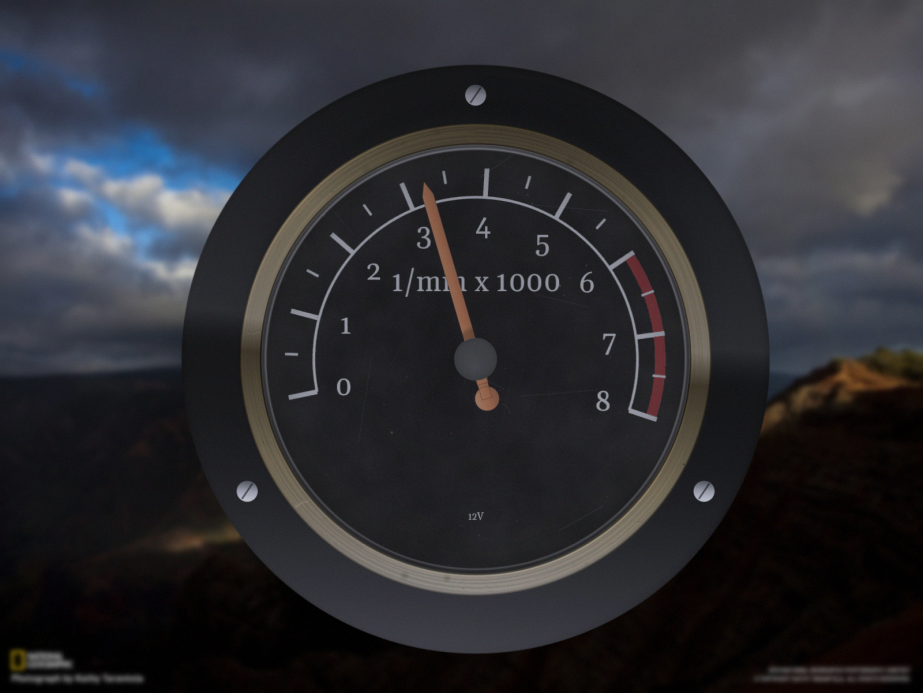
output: **3250** rpm
